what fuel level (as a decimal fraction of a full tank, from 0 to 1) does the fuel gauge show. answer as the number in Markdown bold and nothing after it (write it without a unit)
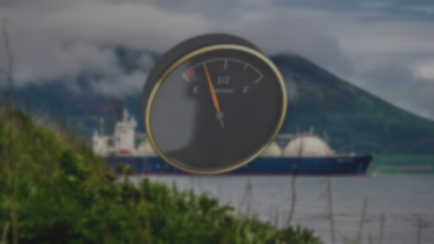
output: **0.25**
